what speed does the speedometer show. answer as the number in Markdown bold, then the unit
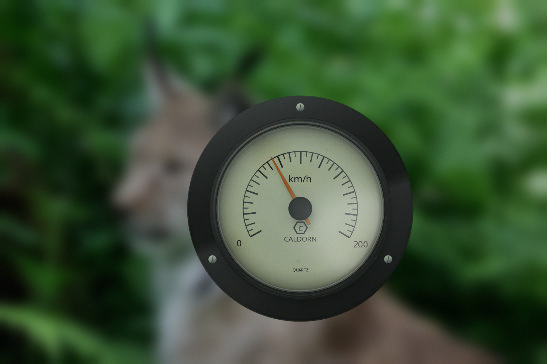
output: **75** km/h
